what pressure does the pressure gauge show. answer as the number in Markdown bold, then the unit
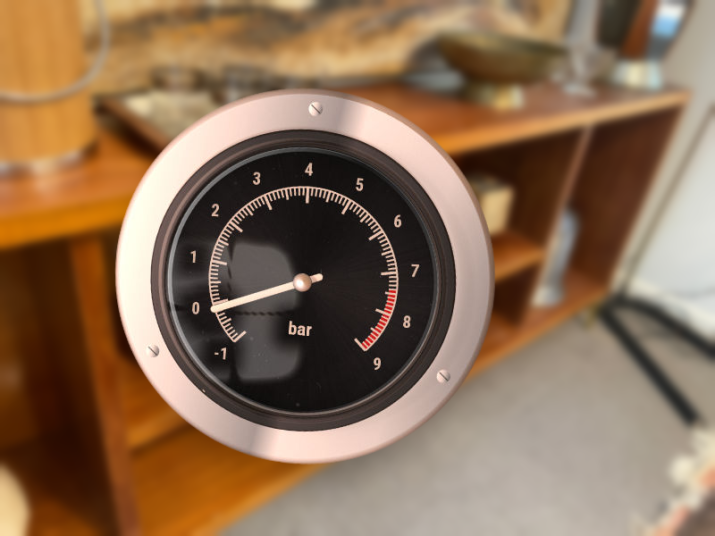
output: **-0.1** bar
